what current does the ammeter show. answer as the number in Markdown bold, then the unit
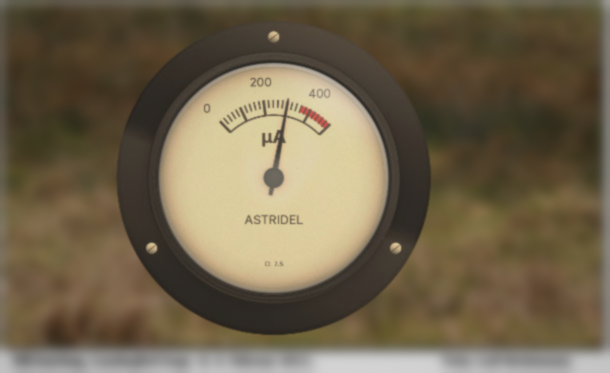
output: **300** µA
